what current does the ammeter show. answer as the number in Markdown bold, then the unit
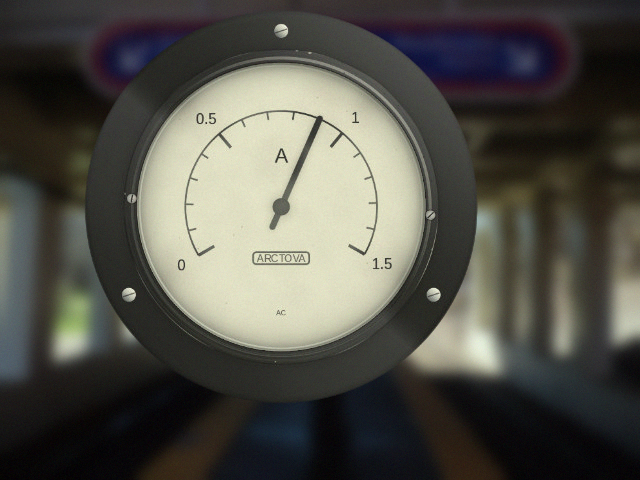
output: **0.9** A
